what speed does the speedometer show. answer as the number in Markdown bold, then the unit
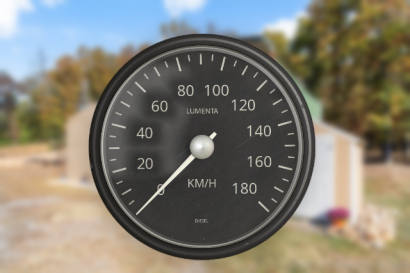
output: **0** km/h
